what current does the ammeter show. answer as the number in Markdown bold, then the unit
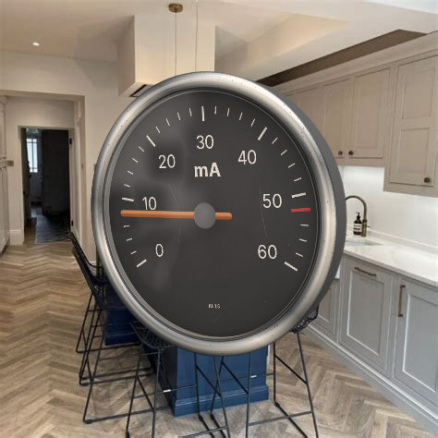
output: **8** mA
